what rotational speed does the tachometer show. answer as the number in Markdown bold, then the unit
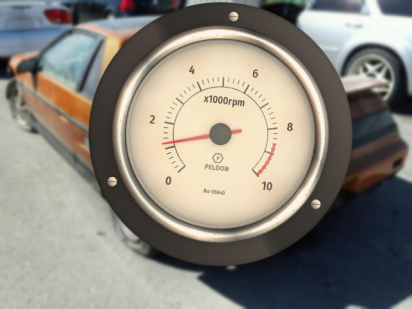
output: **1200** rpm
